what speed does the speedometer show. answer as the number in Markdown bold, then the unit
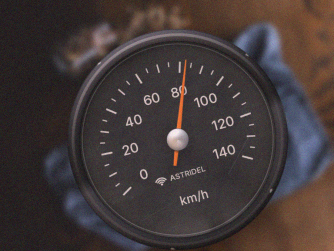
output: **82.5** km/h
